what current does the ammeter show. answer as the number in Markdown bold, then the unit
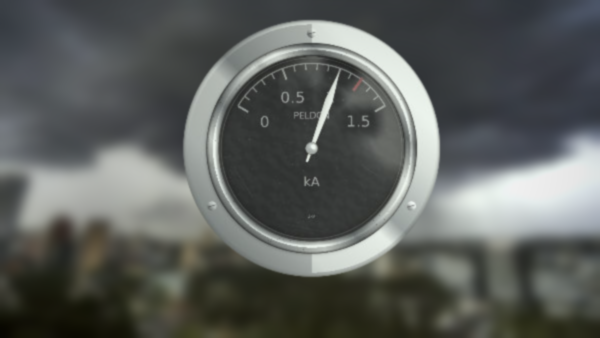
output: **1** kA
